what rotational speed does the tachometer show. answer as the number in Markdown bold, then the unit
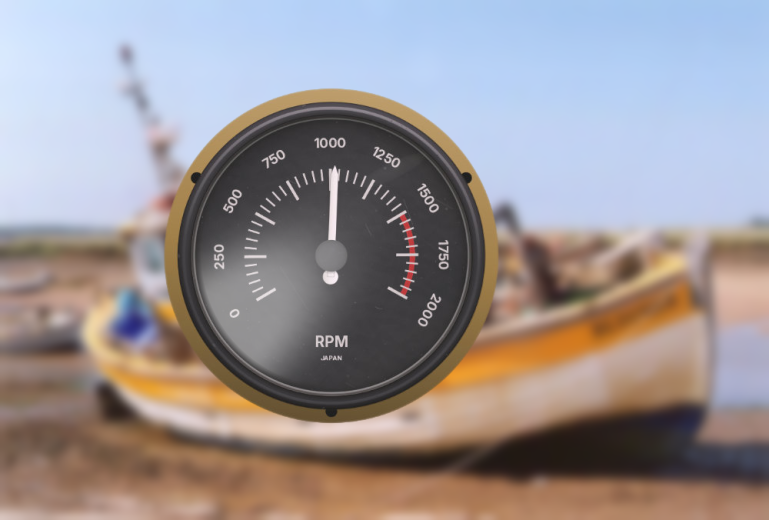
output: **1025** rpm
